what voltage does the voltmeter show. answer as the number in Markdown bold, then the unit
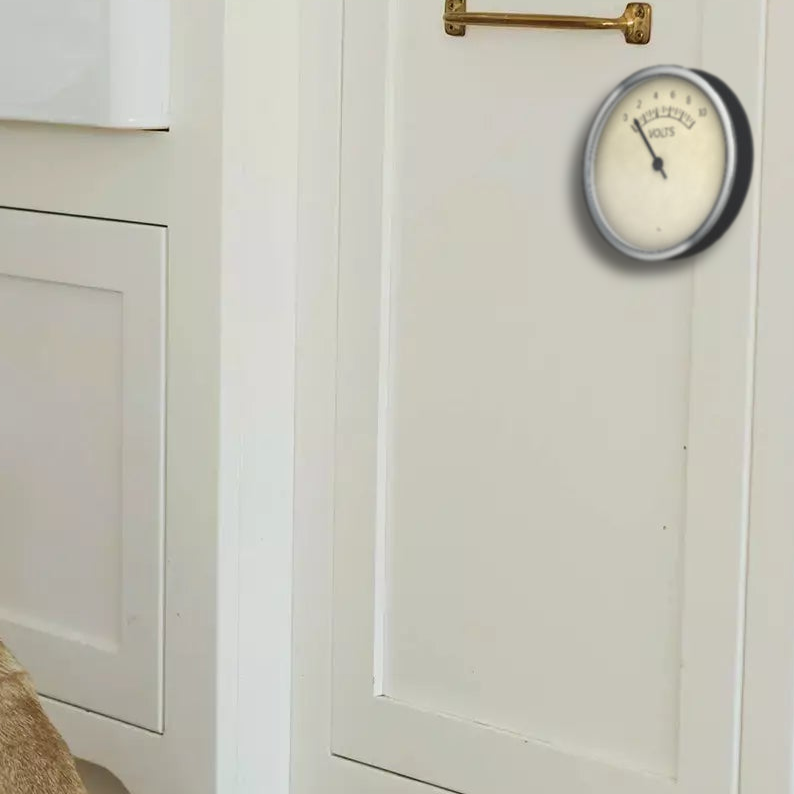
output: **1** V
